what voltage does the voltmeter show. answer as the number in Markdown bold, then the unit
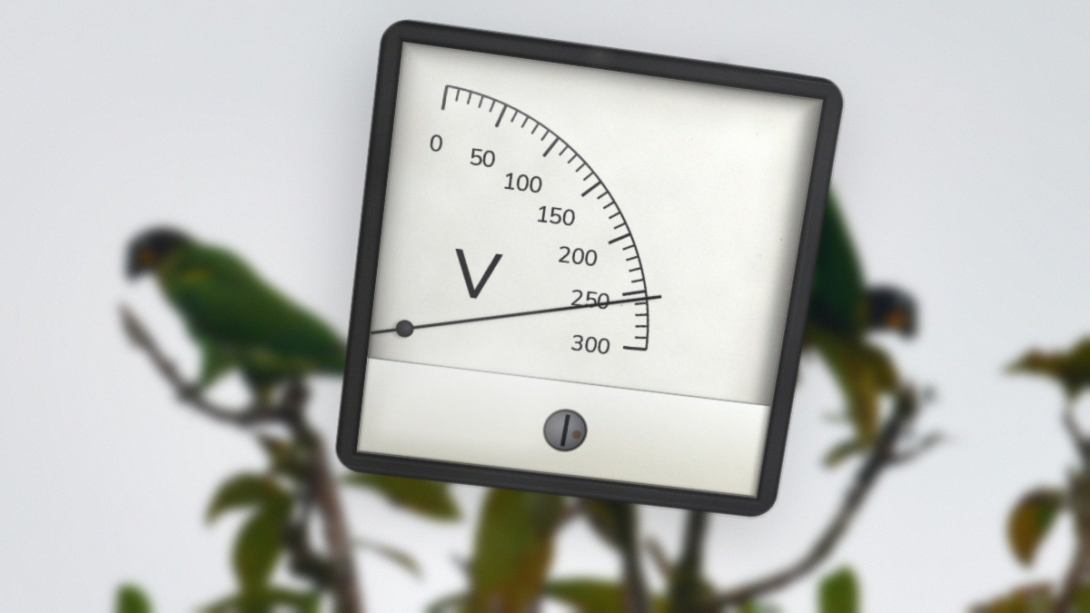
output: **255** V
